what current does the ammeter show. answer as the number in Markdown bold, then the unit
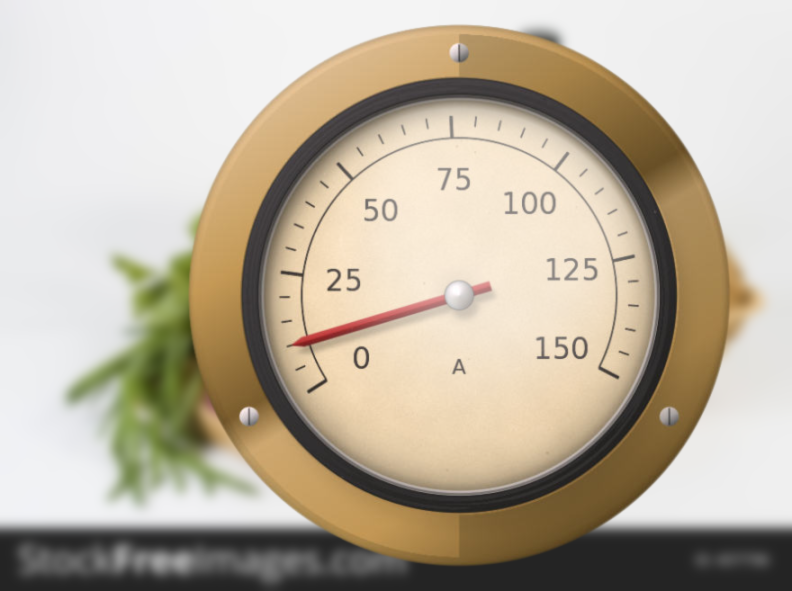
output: **10** A
